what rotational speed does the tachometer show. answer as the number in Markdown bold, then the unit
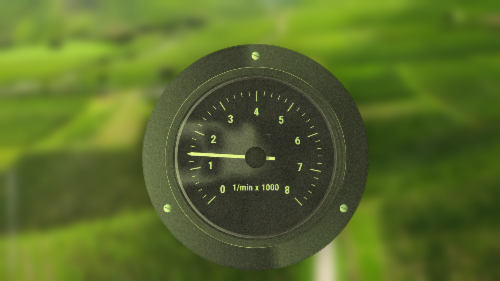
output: **1400** rpm
